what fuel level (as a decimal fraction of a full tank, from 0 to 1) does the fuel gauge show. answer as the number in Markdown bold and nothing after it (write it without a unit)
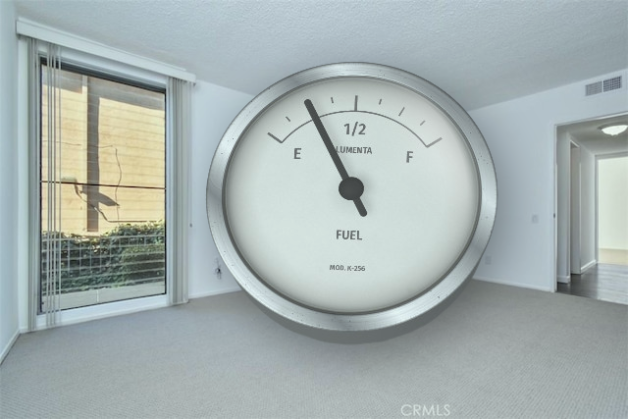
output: **0.25**
